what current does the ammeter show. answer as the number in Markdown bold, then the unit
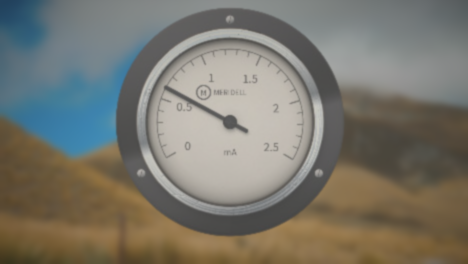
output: **0.6** mA
